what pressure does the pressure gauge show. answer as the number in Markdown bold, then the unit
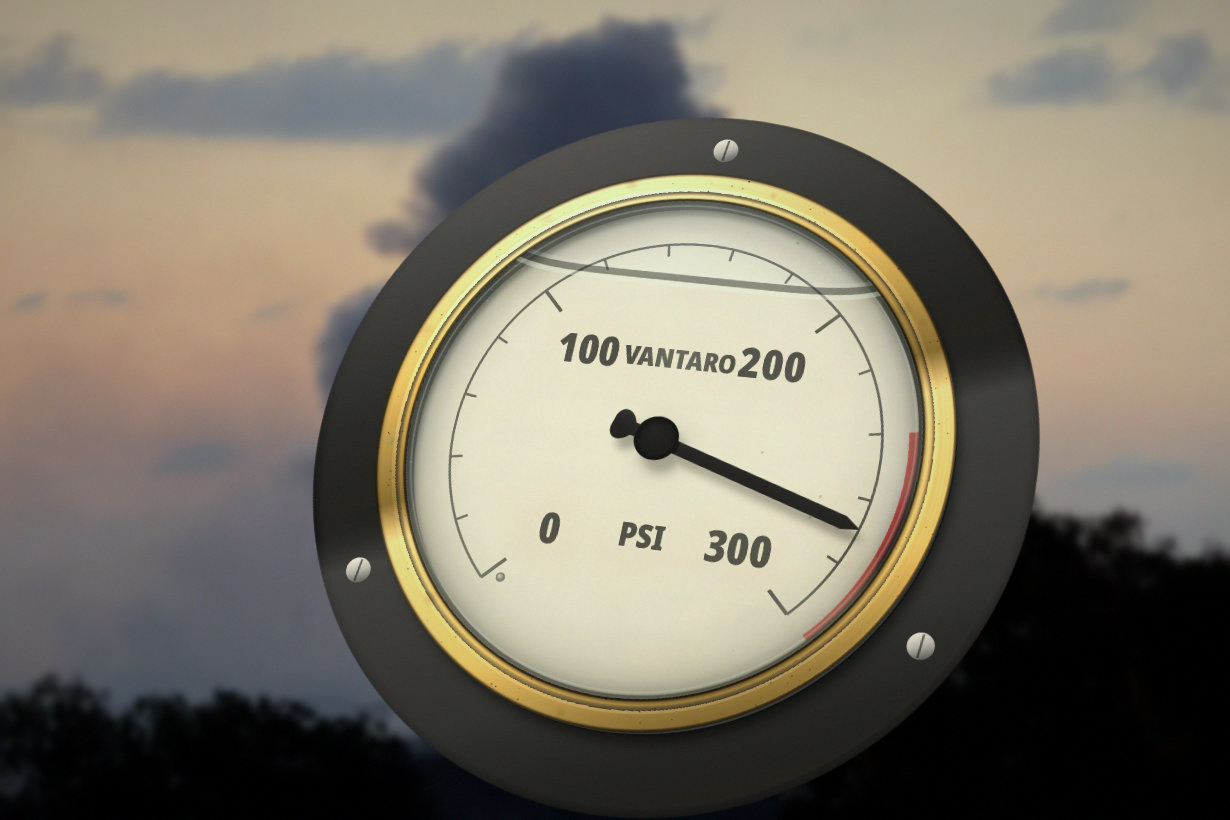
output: **270** psi
